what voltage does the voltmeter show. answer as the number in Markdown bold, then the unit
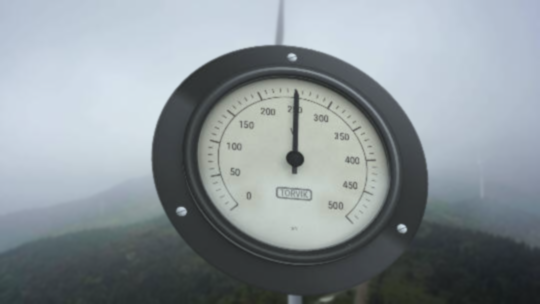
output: **250** V
